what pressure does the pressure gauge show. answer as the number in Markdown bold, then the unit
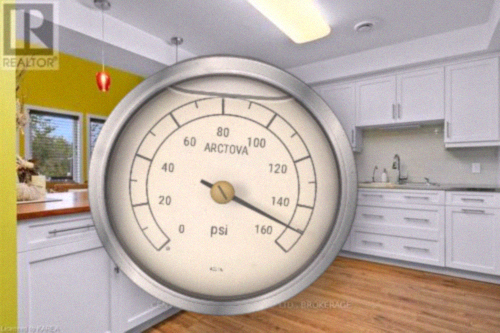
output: **150** psi
